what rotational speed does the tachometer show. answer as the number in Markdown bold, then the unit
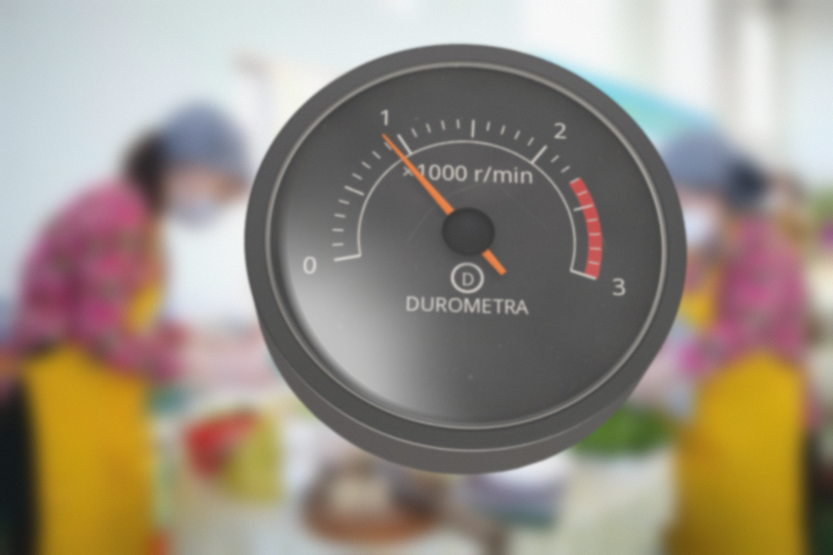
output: **900** rpm
